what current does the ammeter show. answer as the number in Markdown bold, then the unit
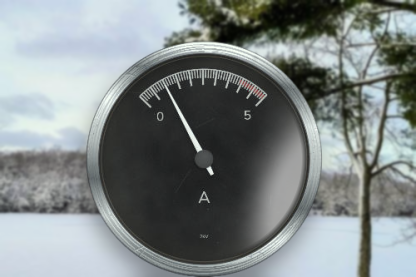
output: **1** A
